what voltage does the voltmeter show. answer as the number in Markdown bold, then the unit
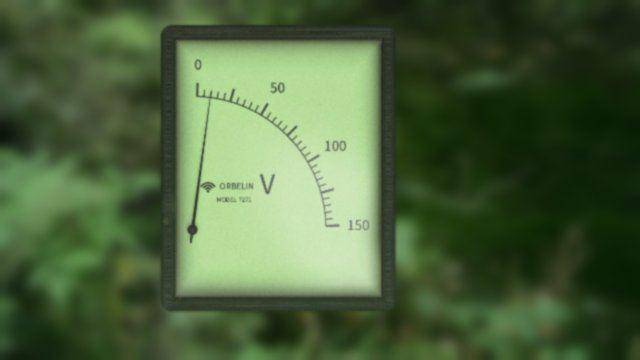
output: **10** V
